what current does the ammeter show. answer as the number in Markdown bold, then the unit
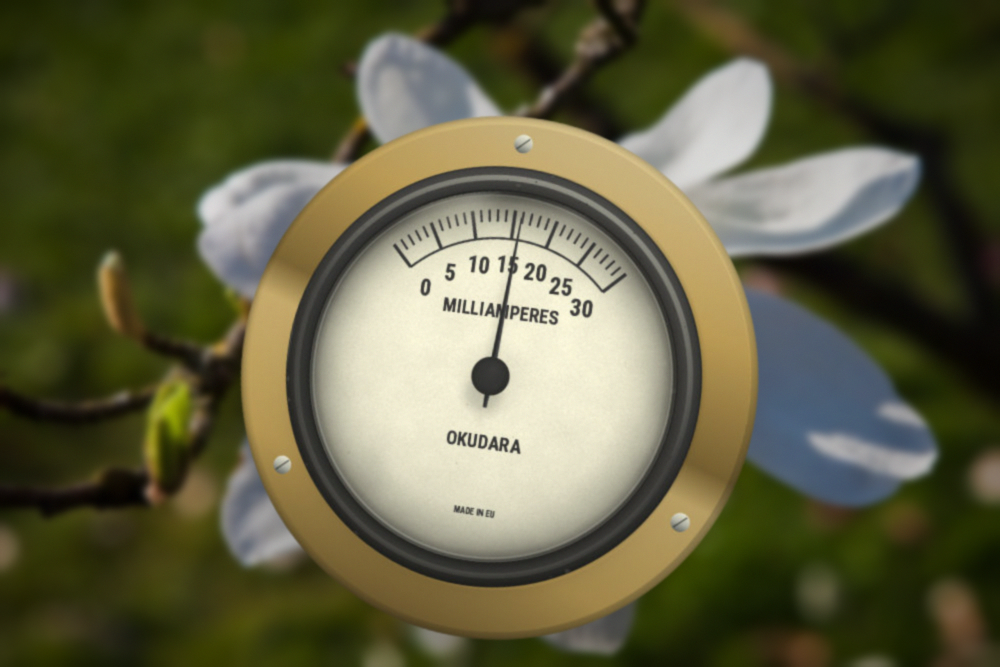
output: **16** mA
